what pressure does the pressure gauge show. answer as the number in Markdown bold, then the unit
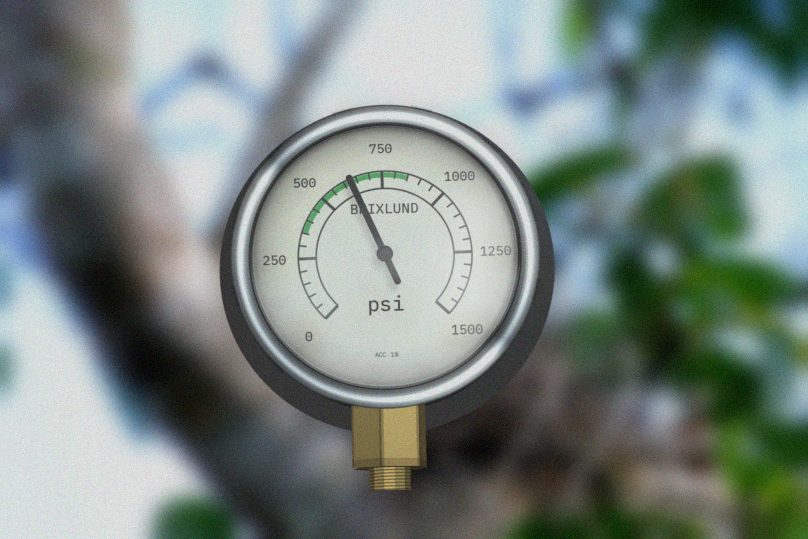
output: **625** psi
